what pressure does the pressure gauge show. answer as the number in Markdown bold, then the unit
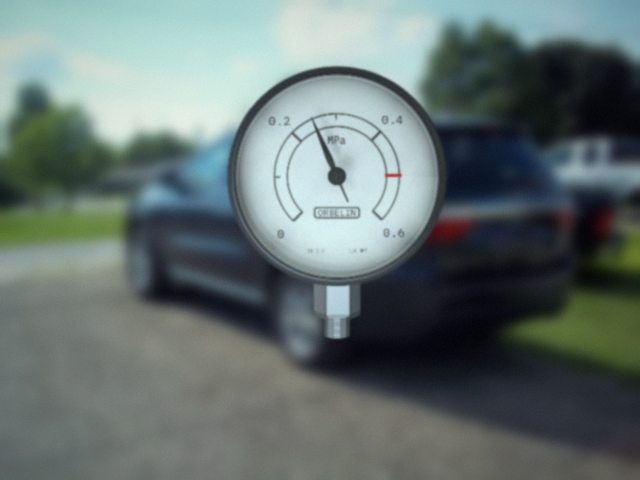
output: **0.25** MPa
